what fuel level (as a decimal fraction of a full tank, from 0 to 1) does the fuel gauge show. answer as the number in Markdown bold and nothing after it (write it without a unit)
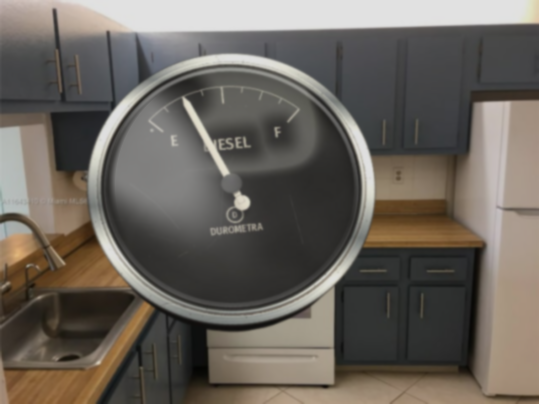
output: **0.25**
